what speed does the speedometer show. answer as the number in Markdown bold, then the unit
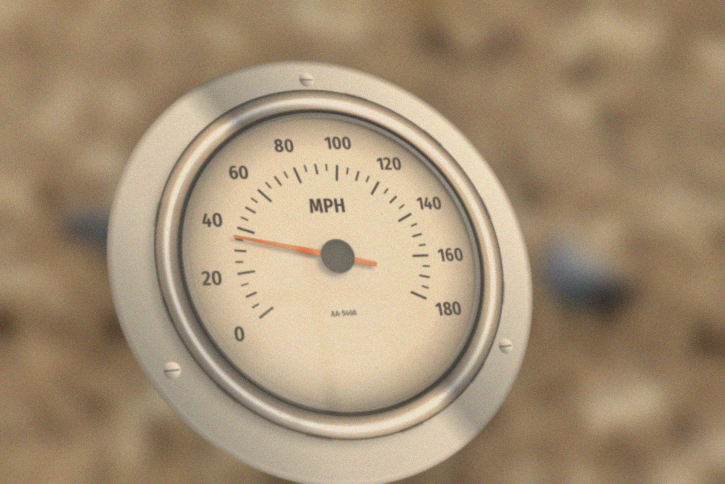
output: **35** mph
